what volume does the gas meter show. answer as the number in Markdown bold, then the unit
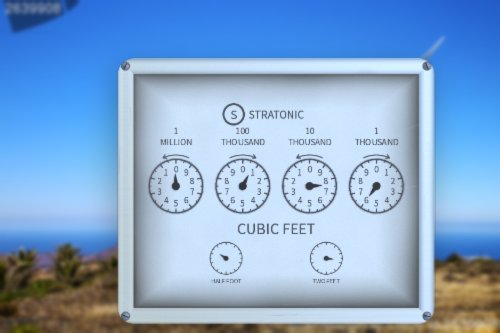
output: **7600** ft³
